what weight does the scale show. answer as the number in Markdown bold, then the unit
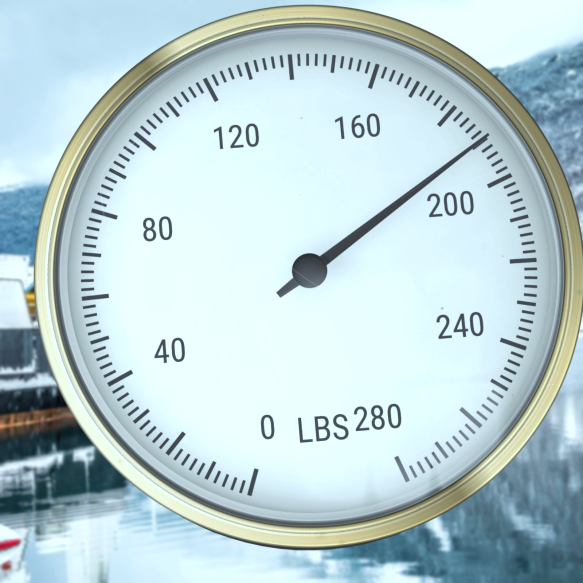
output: **190** lb
